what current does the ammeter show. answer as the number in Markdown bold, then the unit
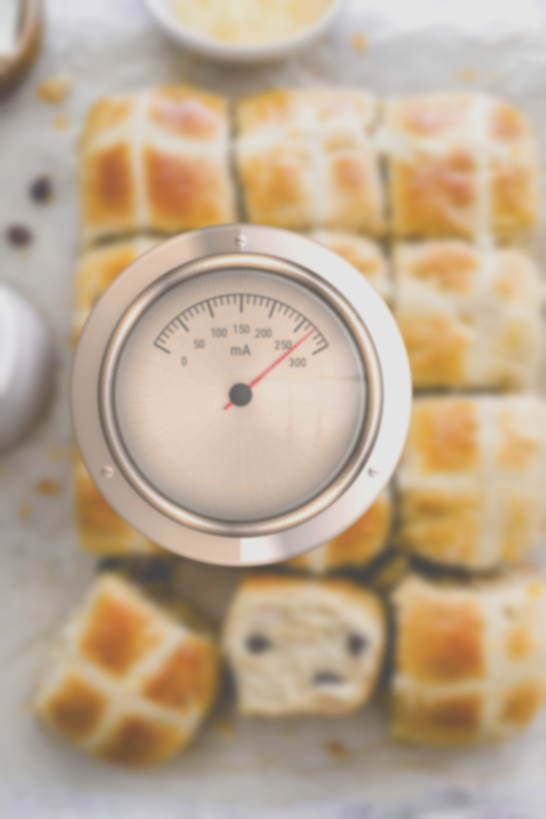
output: **270** mA
